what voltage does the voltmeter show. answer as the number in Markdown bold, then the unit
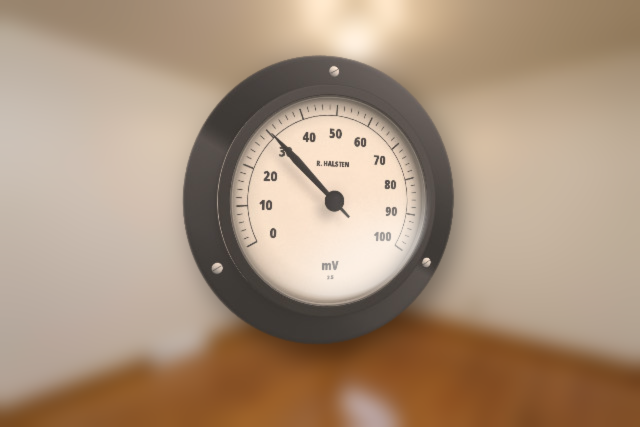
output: **30** mV
